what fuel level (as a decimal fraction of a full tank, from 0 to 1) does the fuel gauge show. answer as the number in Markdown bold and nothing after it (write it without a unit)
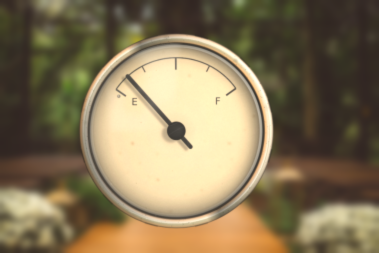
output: **0.125**
